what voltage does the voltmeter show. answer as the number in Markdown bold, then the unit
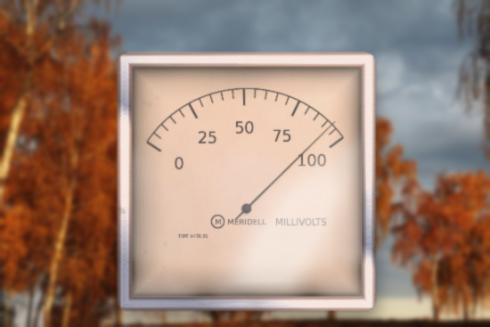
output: **92.5** mV
